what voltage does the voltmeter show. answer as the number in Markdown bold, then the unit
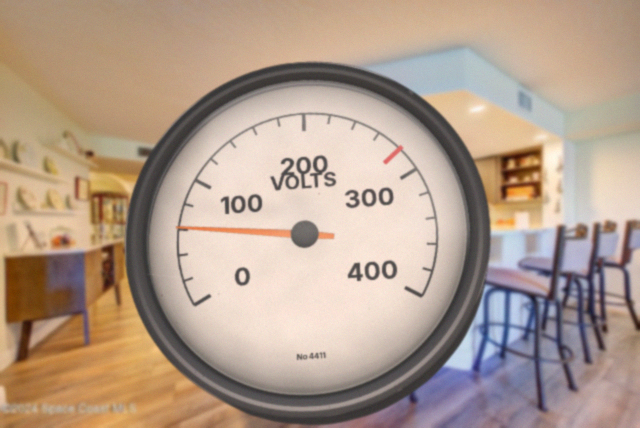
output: **60** V
